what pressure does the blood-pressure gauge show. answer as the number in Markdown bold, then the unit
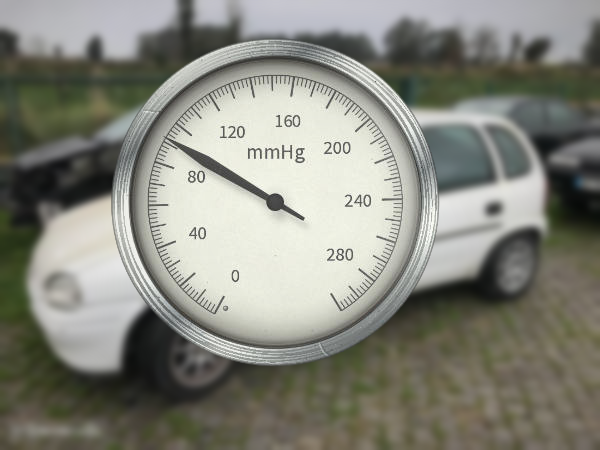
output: **92** mmHg
